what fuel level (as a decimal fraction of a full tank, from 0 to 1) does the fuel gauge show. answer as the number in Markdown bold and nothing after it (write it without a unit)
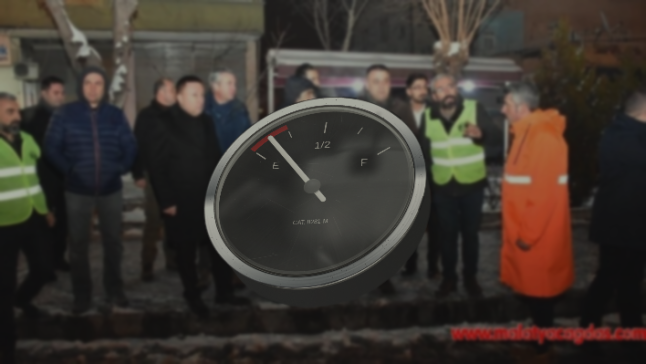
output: **0.125**
